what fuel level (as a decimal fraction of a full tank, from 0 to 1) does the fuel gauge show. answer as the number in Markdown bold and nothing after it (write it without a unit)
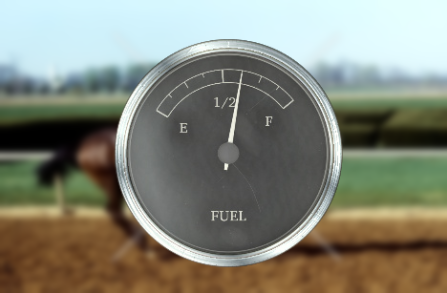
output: **0.625**
